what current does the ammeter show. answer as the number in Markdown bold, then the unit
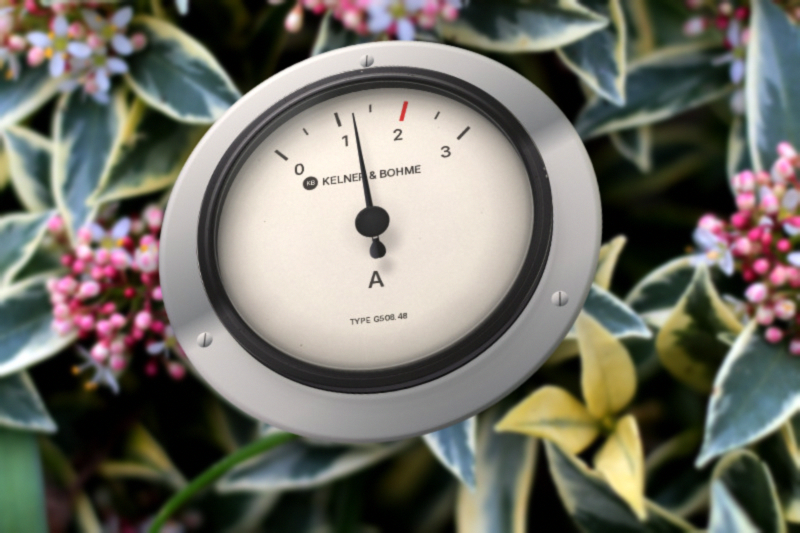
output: **1.25** A
